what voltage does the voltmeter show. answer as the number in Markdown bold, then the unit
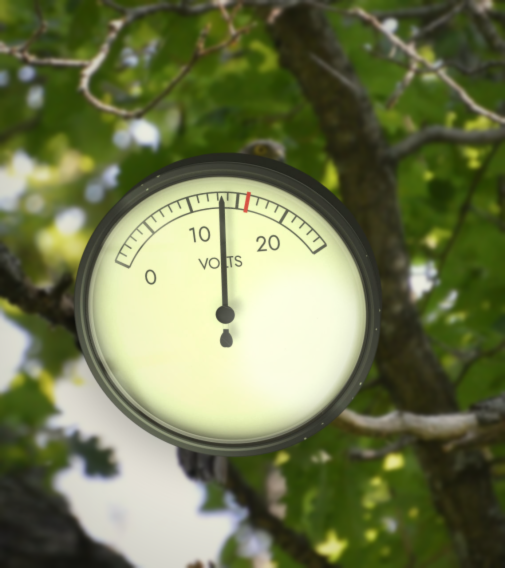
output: **13.5** V
